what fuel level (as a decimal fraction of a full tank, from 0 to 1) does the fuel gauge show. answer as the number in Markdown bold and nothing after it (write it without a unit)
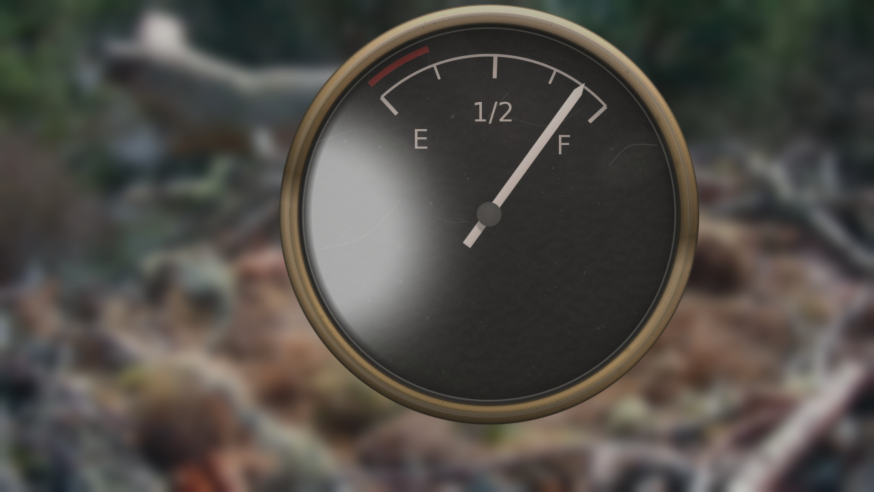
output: **0.875**
